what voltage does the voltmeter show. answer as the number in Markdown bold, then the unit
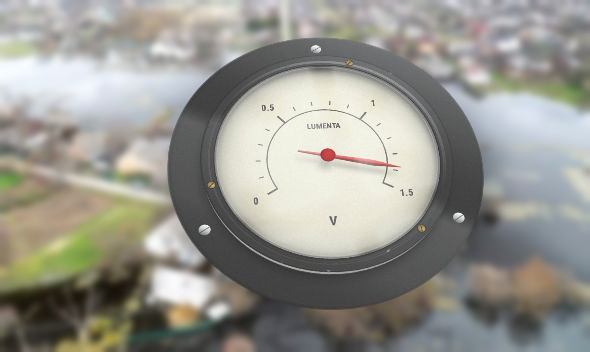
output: **1.4** V
